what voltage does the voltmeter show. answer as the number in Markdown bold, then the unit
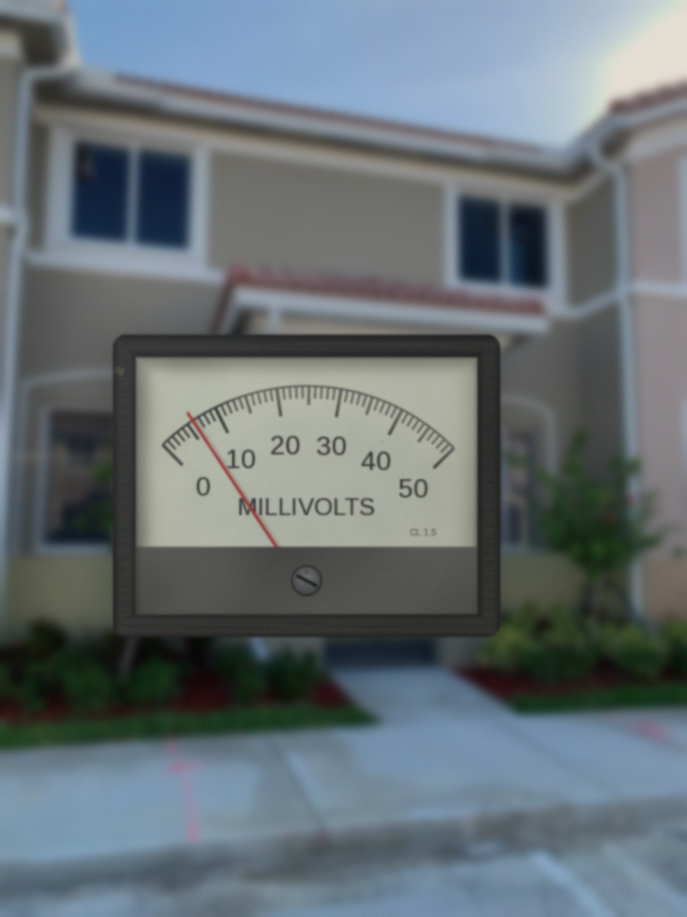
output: **6** mV
